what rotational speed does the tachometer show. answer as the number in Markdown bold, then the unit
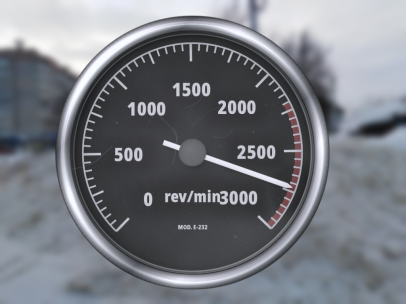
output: **2725** rpm
